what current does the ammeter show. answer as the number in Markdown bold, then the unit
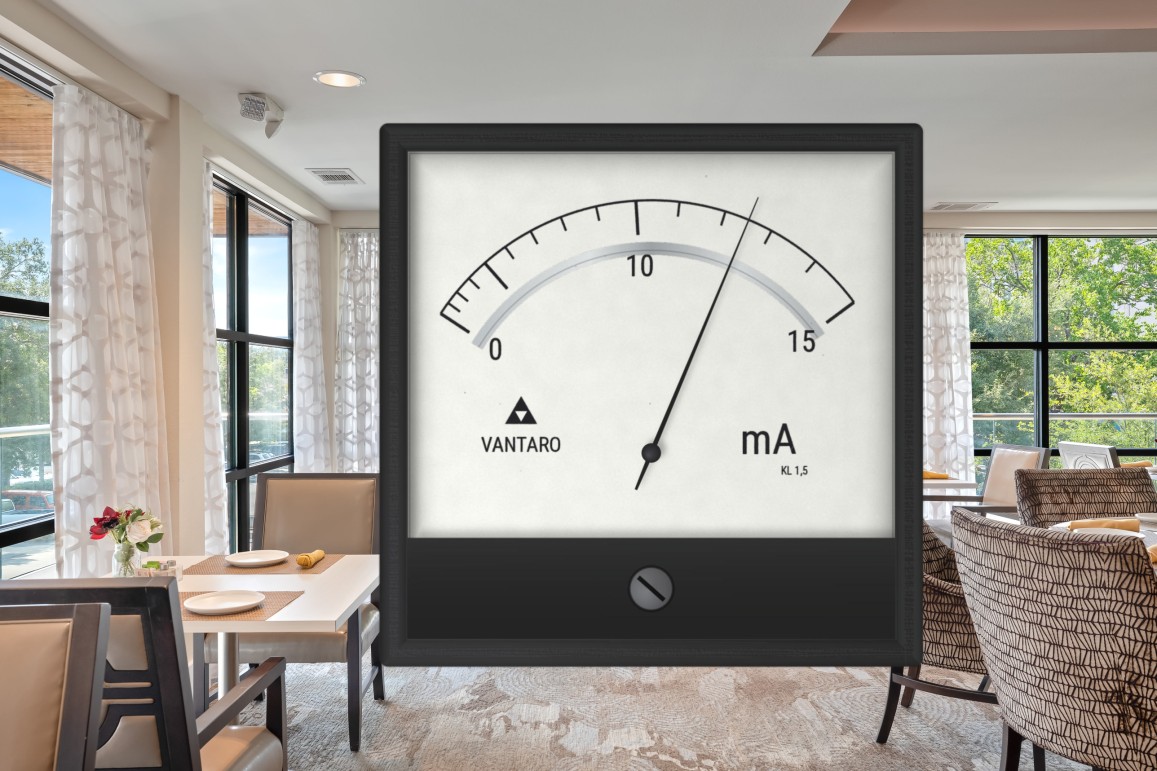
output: **12.5** mA
